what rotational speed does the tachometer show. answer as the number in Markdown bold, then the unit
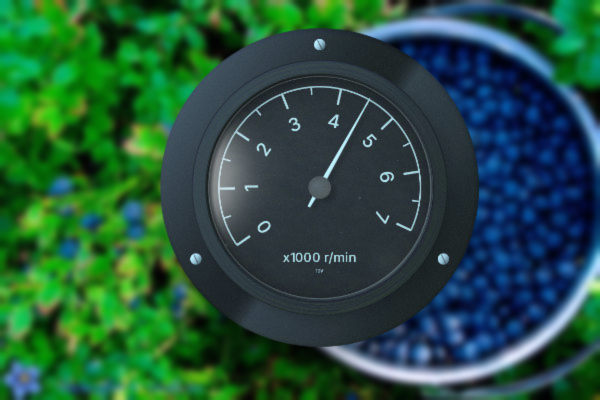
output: **4500** rpm
